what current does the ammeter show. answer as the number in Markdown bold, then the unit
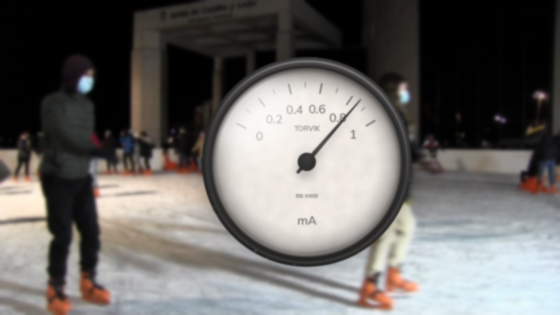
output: **0.85** mA
